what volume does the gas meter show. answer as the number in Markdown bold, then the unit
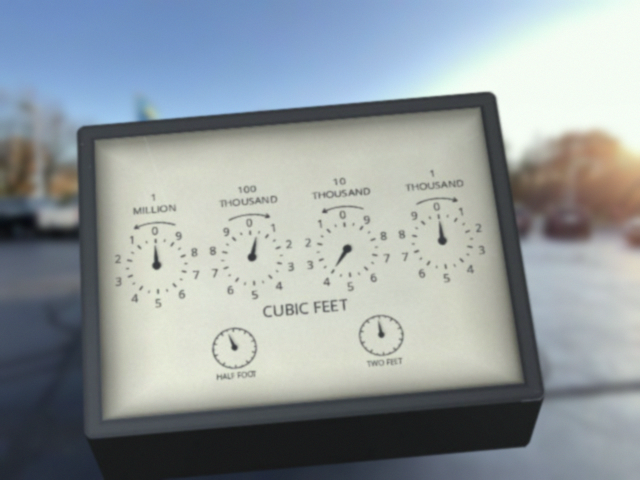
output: **4000** ft³
